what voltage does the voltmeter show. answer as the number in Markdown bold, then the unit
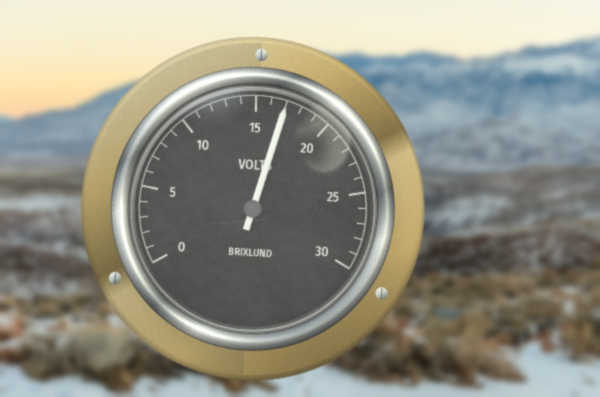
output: **17** V
